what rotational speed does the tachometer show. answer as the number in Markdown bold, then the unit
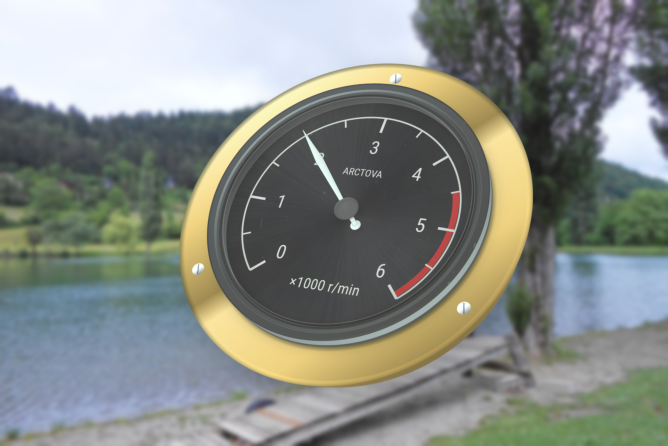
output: **2000** rpm
